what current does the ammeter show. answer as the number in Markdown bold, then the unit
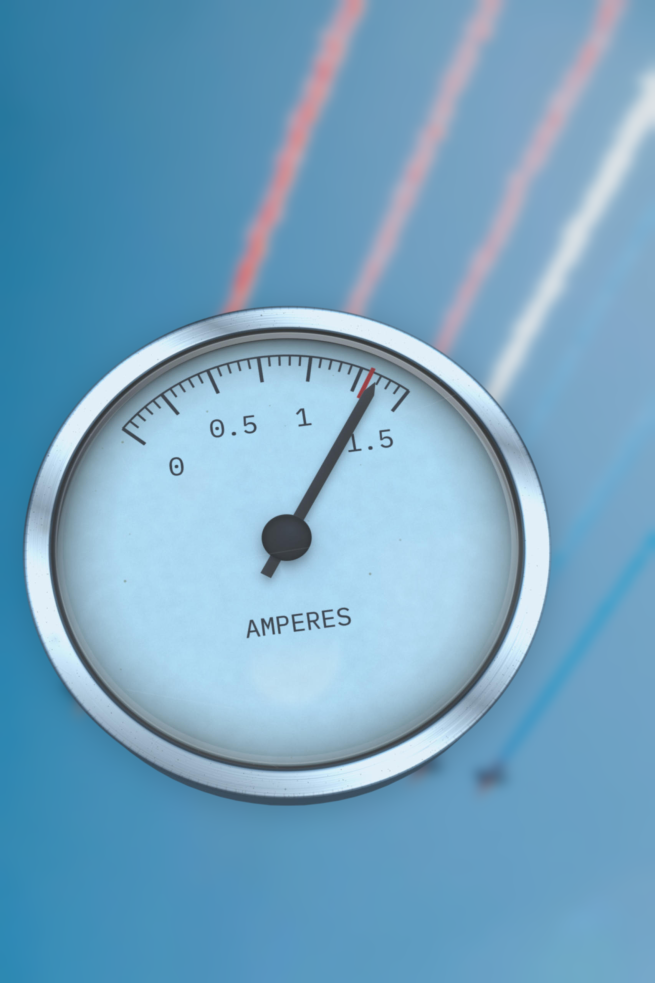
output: **1.35** A
